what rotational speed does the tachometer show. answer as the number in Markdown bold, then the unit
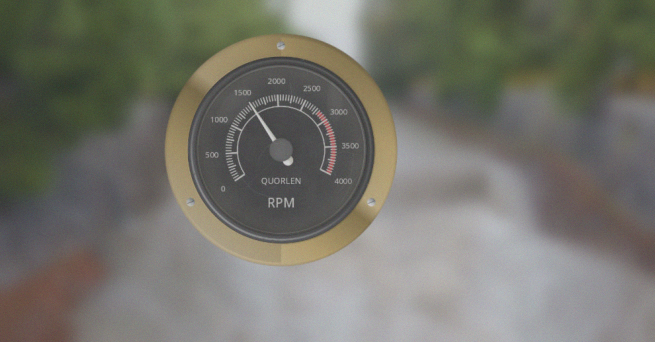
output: **1500** rpm
